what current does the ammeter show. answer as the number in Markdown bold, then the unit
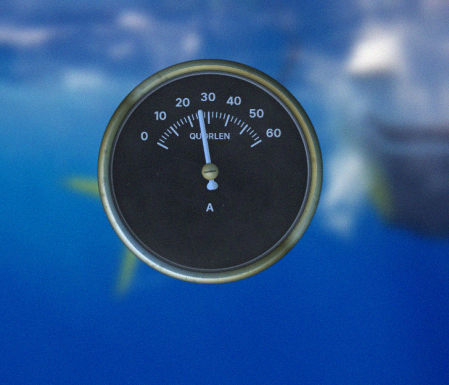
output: **26** A
